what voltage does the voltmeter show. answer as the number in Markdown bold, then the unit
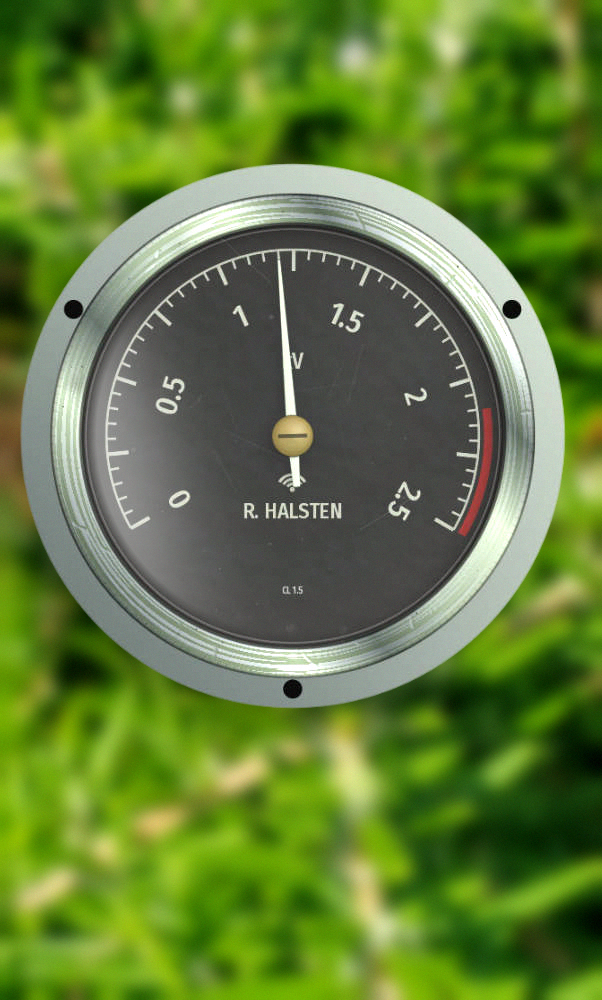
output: **1.2** kV
